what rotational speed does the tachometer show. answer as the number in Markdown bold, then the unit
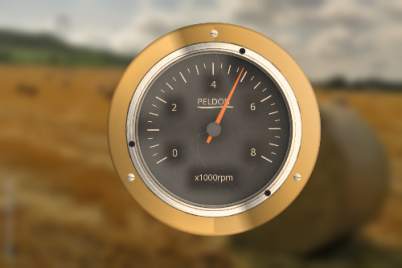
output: **4875** rpm
